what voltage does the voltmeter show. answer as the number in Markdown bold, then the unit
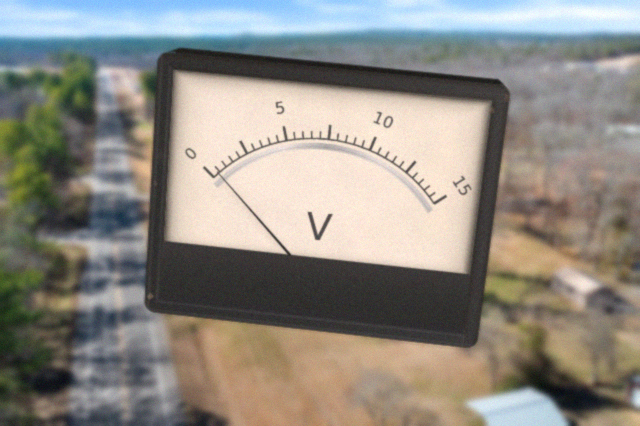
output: **0.5** V
